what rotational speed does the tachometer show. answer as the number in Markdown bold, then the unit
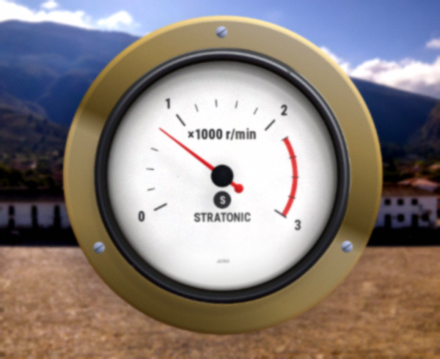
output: **800** rpm
